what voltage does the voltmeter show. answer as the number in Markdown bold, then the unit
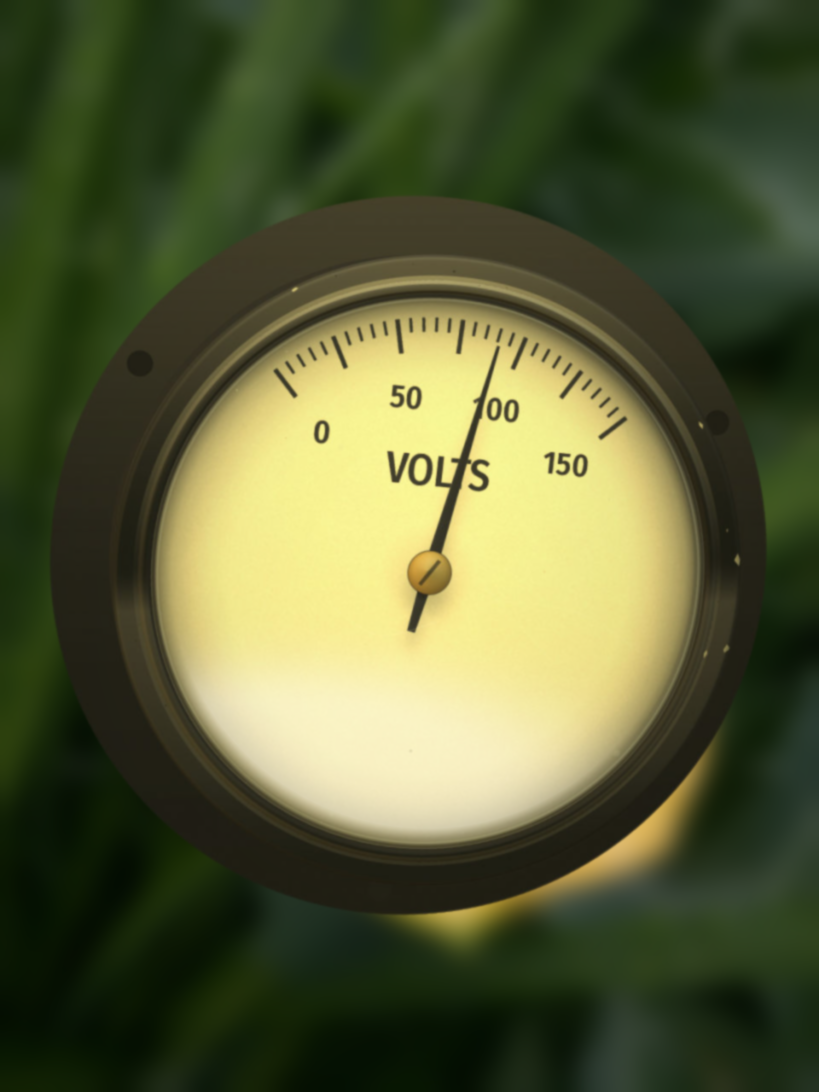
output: **90** V
